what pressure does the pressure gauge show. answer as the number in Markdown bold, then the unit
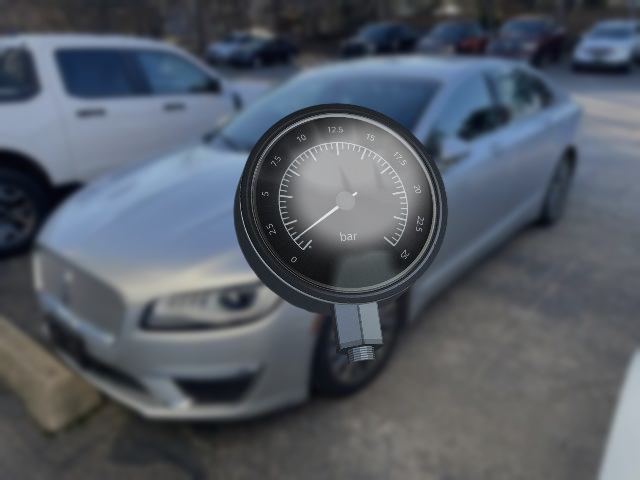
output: **1** bar
